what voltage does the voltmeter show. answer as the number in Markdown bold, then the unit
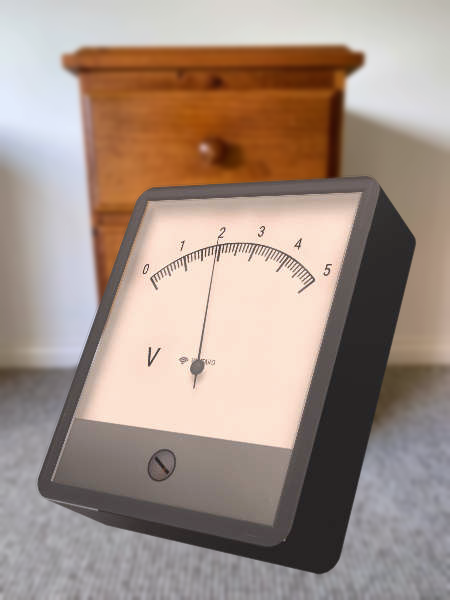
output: **2** V
